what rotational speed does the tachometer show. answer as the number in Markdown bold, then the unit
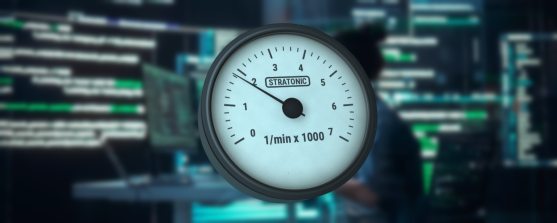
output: **1800** rpm
